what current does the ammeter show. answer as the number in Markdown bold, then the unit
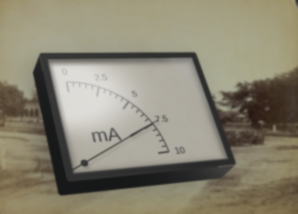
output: **7.5** mA
